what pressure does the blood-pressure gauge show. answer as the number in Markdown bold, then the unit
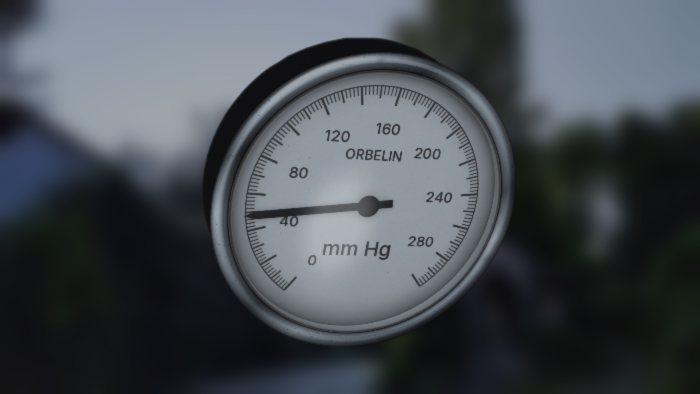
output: **50** mmHg
